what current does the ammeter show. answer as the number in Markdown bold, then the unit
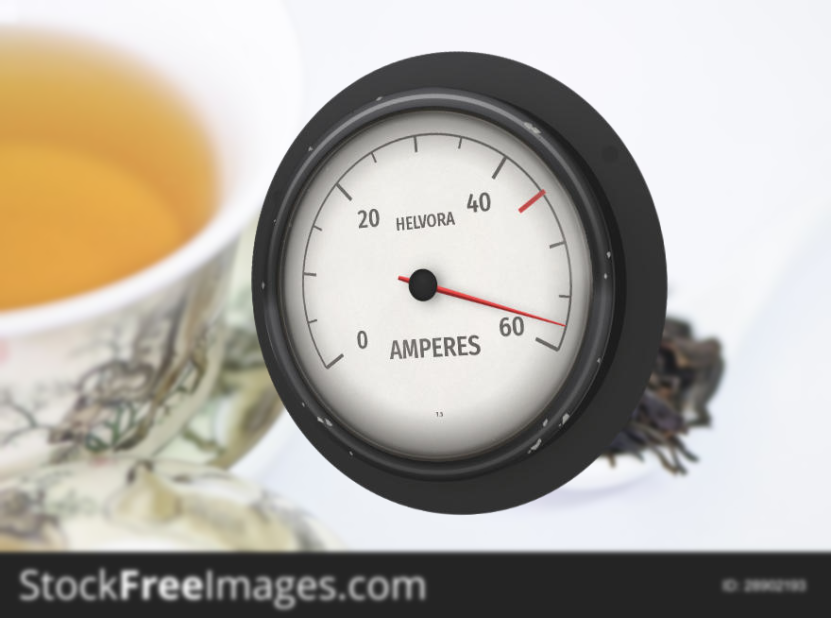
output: **57.5** A
